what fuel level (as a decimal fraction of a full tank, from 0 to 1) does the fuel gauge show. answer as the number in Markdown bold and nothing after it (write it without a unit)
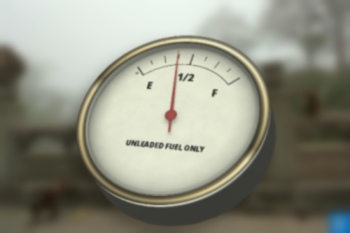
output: **0.375**
